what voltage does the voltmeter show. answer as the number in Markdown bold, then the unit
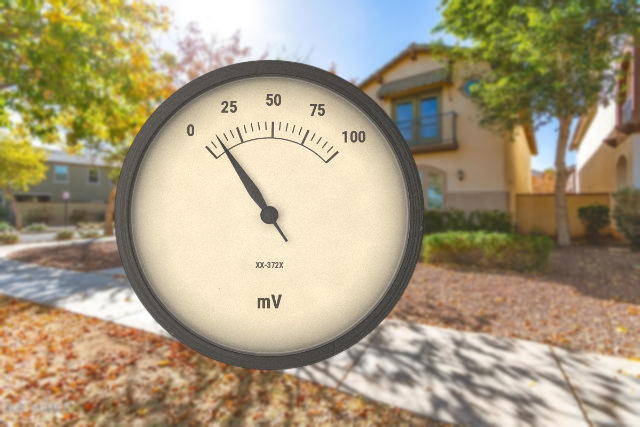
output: **10** mV
